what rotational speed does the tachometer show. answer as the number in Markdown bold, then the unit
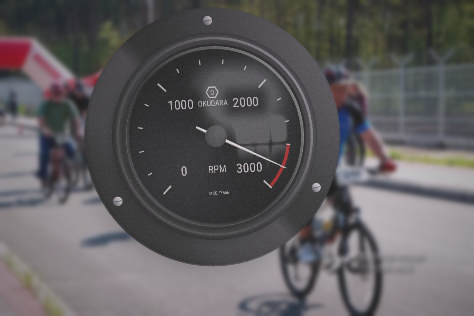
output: **2800** rpm
